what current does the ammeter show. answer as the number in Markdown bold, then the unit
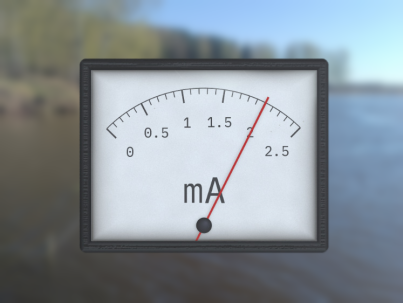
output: **2** mA
